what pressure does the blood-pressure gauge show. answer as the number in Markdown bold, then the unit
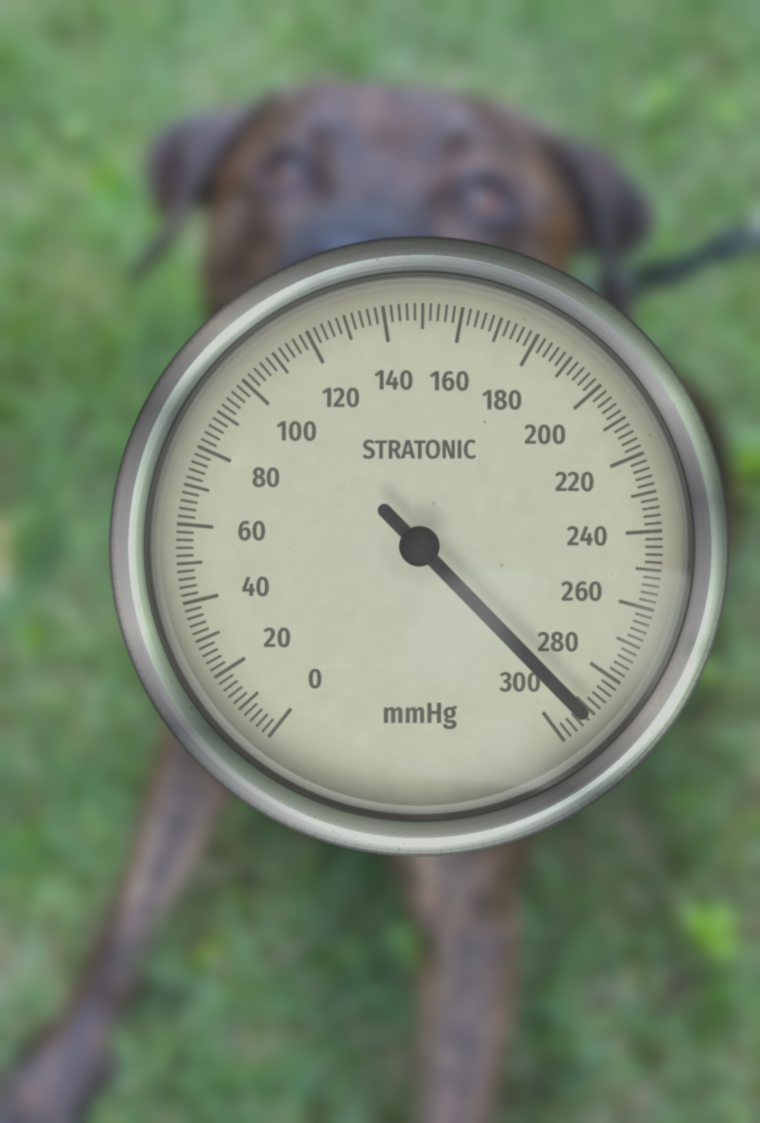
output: **292** mmHg
